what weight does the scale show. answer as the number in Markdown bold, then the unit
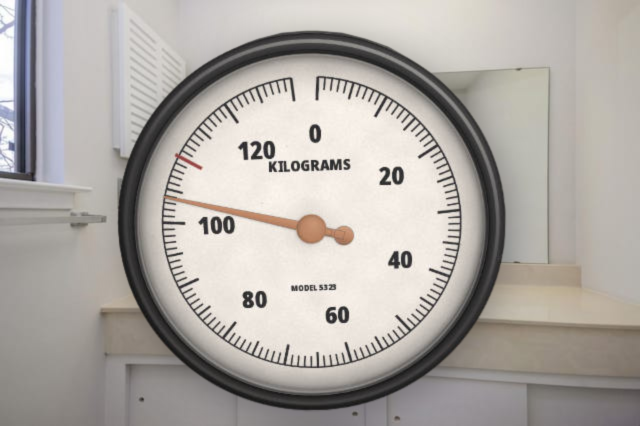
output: **104** kg
